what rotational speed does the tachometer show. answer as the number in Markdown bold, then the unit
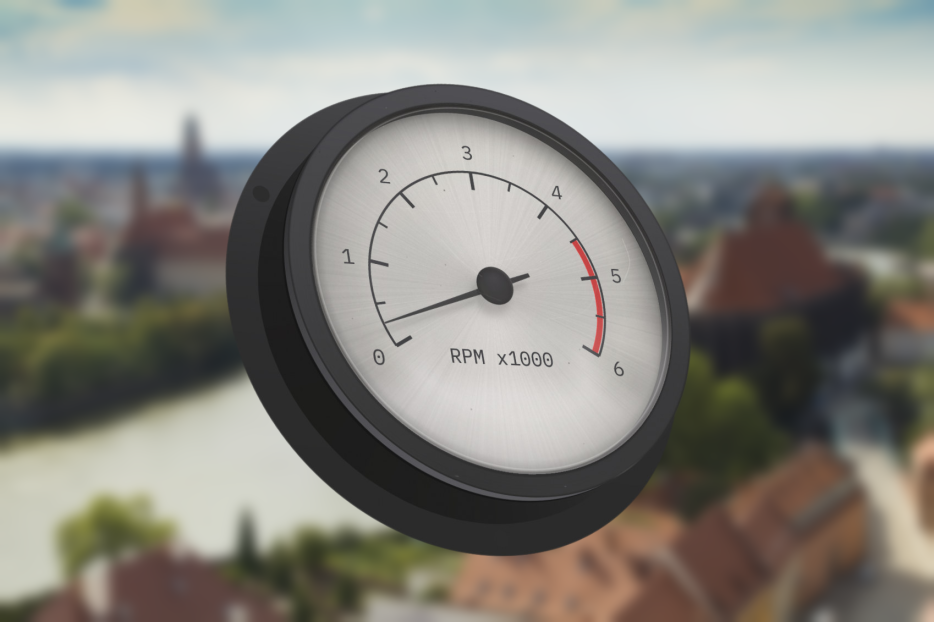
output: **250** rpm
